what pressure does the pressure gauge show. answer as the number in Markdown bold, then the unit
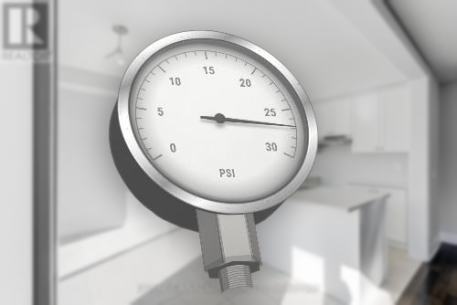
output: **27** psi
